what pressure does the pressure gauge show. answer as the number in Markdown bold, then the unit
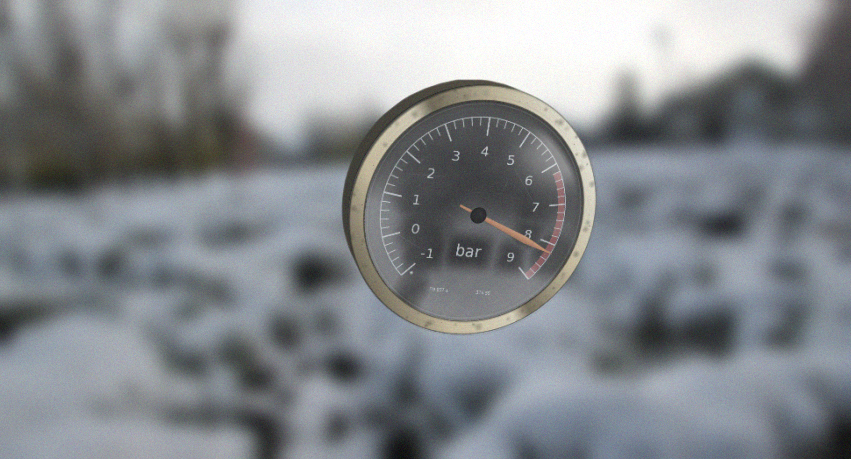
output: **8.2** bar
